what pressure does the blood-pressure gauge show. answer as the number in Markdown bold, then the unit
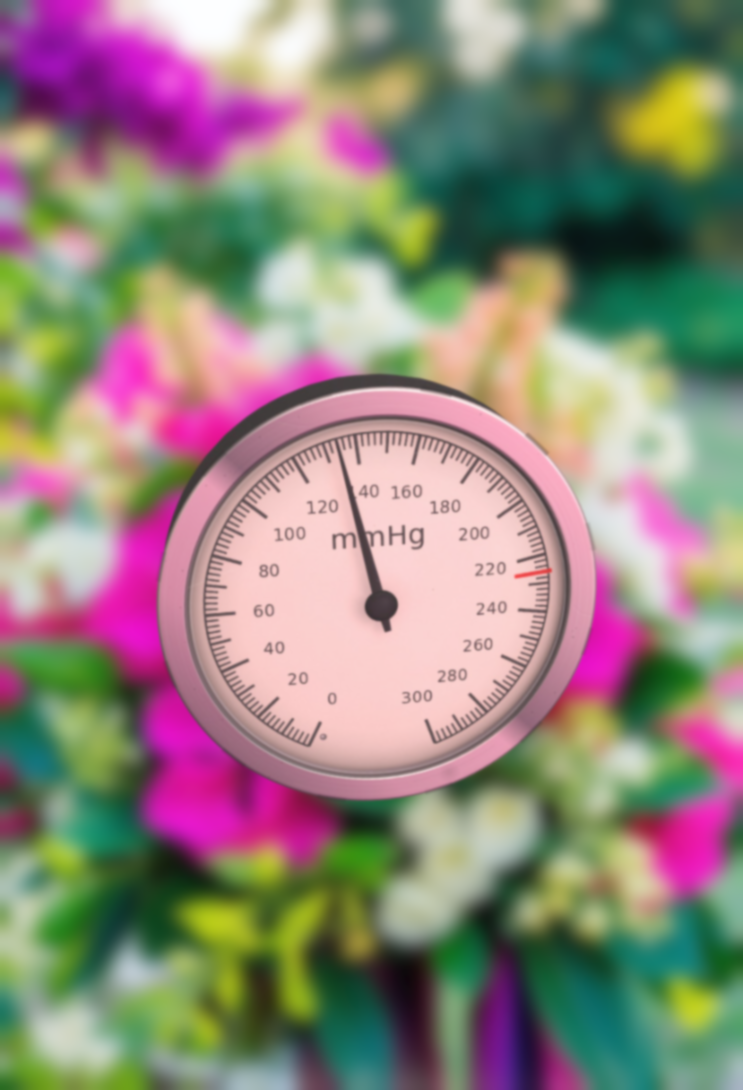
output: **134** mmHg
